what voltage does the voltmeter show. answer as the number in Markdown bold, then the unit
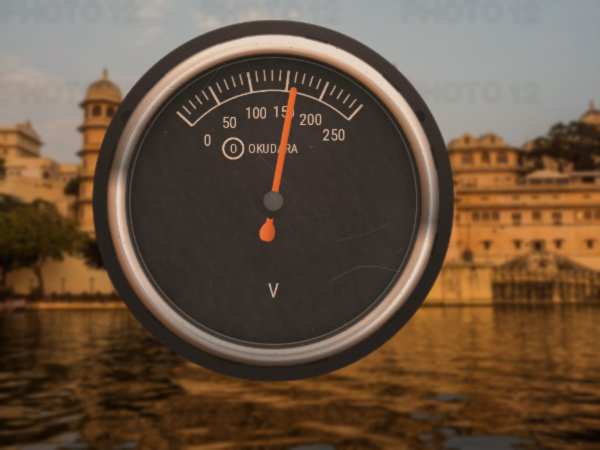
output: **160** V
